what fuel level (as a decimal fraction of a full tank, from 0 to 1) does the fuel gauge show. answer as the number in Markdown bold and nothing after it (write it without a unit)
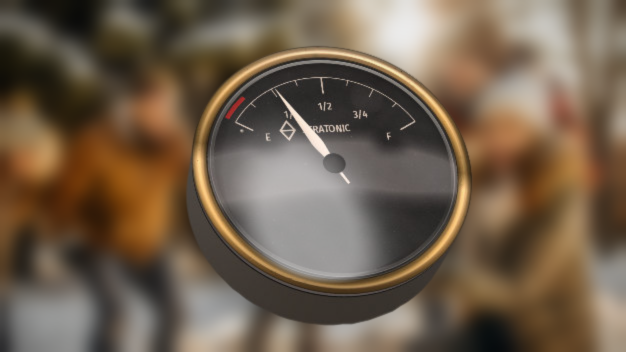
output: **0.25**
